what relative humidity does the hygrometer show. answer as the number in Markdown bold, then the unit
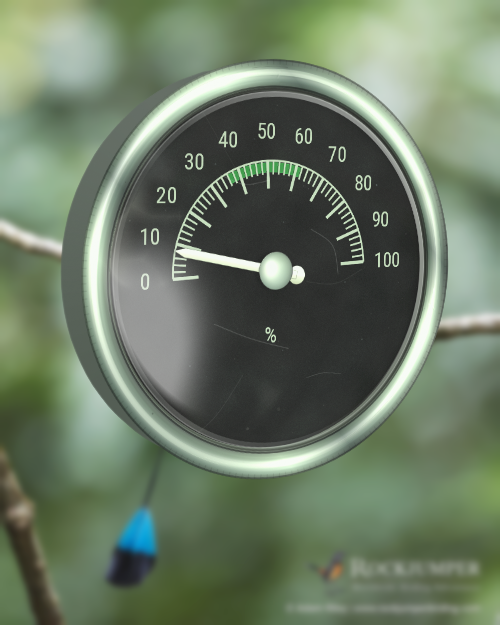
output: **8** %
